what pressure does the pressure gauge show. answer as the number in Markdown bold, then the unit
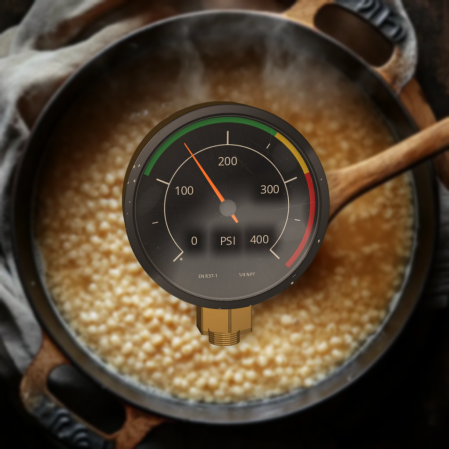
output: **150** psi
